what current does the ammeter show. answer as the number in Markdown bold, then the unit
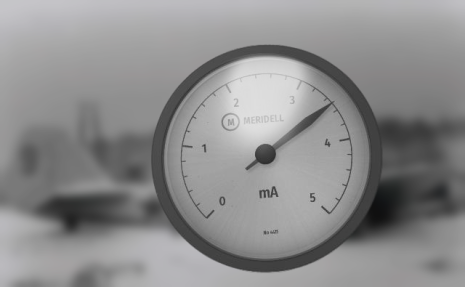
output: **3.5** mA
